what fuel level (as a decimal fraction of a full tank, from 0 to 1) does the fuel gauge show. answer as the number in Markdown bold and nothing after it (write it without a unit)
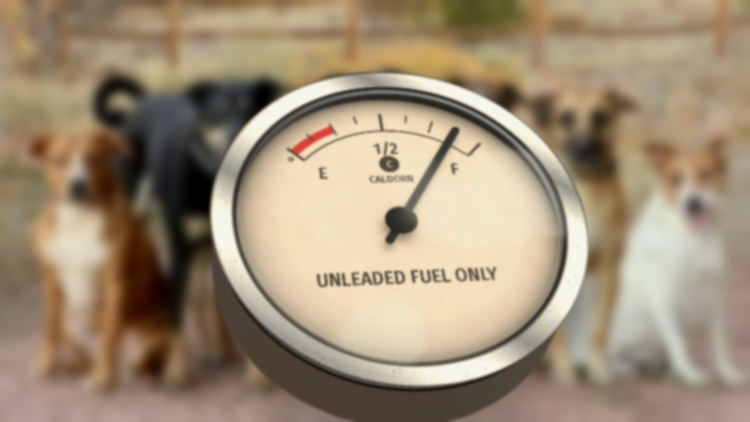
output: **0.875**
